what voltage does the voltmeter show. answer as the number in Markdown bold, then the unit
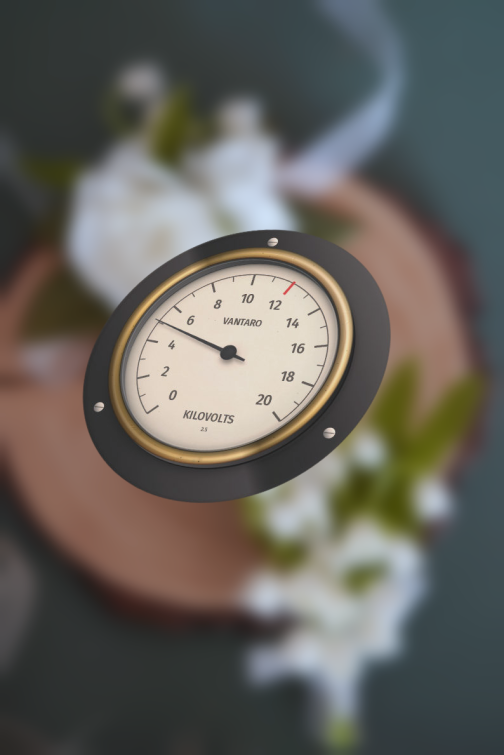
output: **5** kV
